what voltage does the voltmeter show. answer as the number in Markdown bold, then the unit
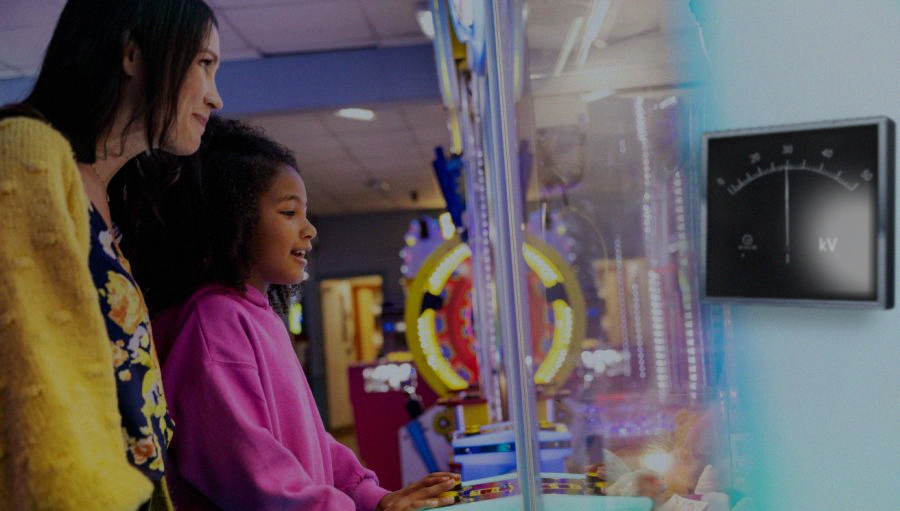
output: **30** kV
